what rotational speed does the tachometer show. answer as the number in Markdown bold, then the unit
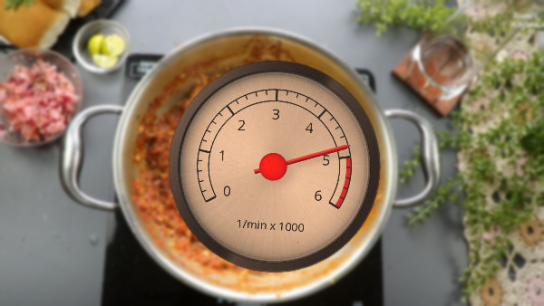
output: **4800** rpm
